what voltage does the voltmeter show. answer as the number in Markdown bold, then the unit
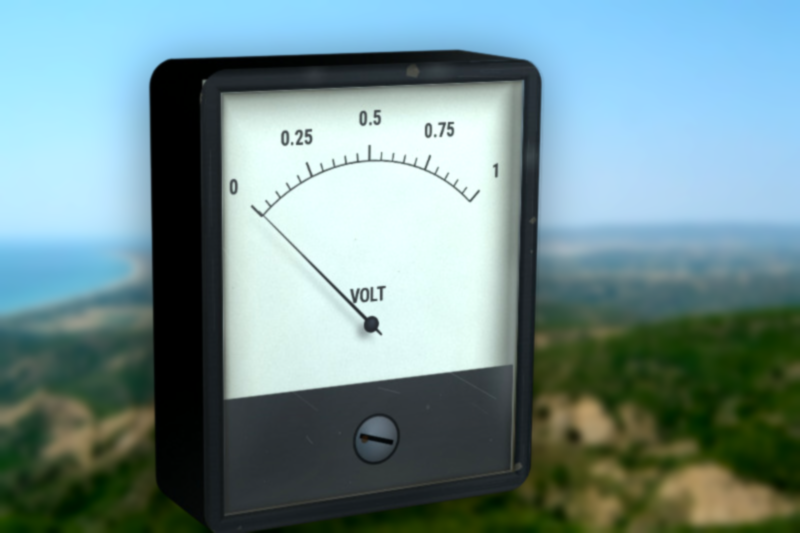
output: **0** V
